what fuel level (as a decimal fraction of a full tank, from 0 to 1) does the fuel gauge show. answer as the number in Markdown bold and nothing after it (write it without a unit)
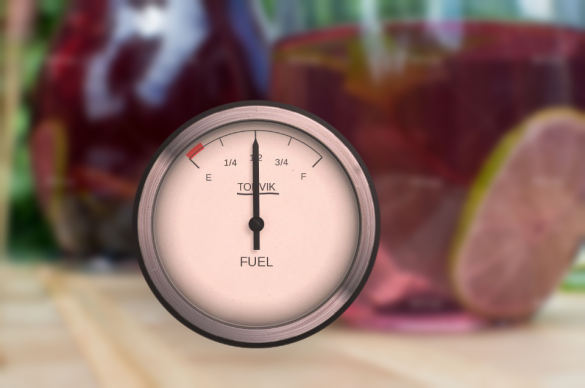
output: **0.5**
